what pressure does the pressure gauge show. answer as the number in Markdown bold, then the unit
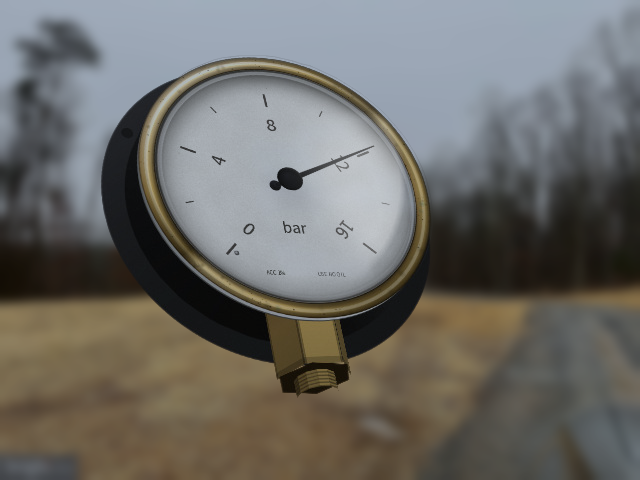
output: **12** bar
